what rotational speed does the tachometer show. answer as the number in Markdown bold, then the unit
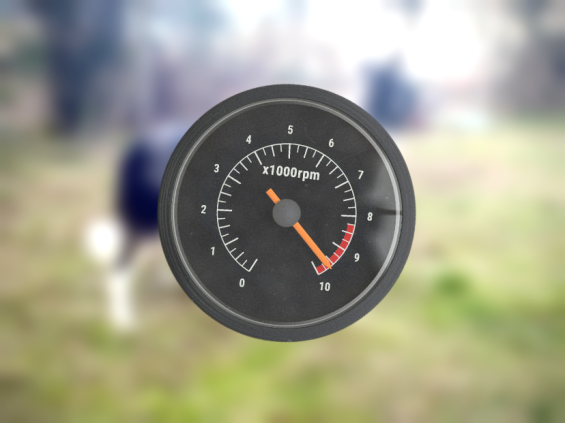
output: **9625** rpm
